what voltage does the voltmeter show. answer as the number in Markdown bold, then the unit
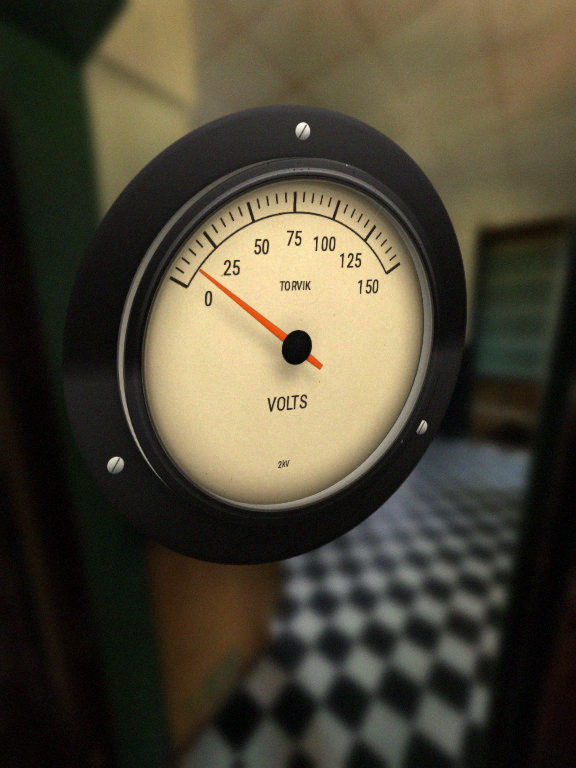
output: **10** V
